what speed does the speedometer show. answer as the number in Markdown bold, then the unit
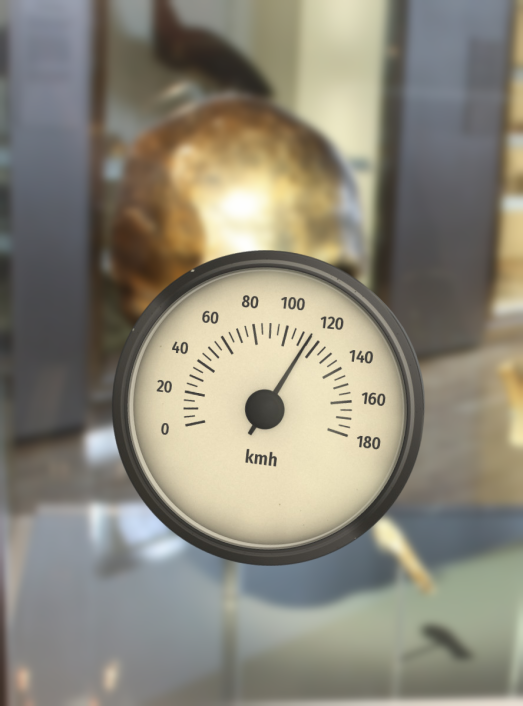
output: **115** km/h
